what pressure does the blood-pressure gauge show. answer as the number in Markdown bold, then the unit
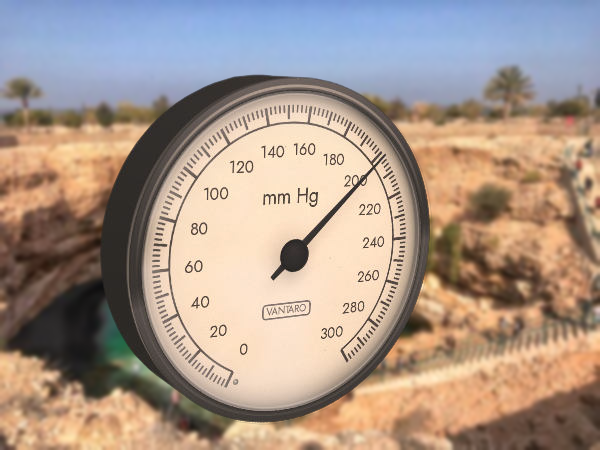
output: **200** mmHg
